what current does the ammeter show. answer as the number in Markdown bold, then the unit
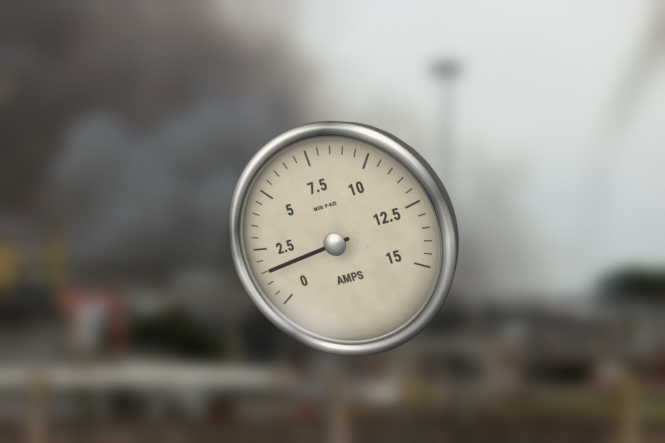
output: **1.5** A
